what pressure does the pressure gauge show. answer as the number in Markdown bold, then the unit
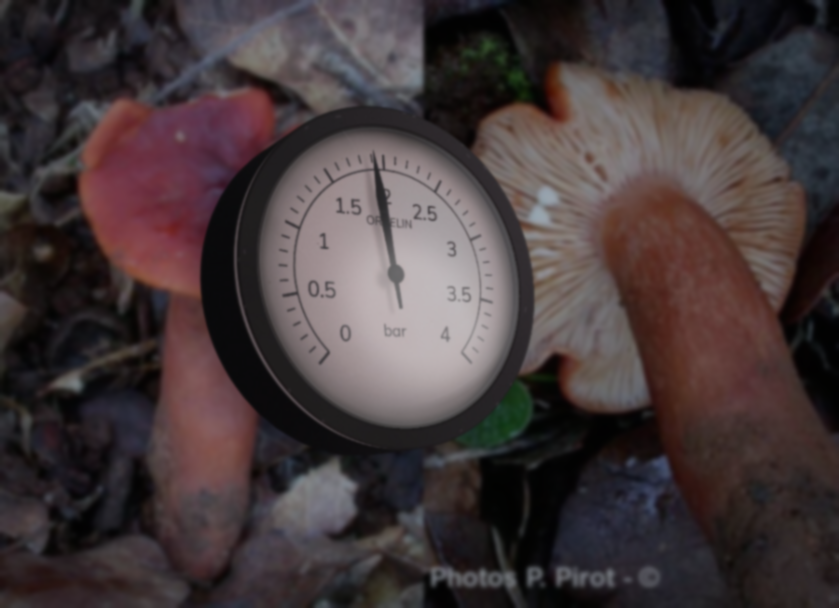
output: **1.9** bar
